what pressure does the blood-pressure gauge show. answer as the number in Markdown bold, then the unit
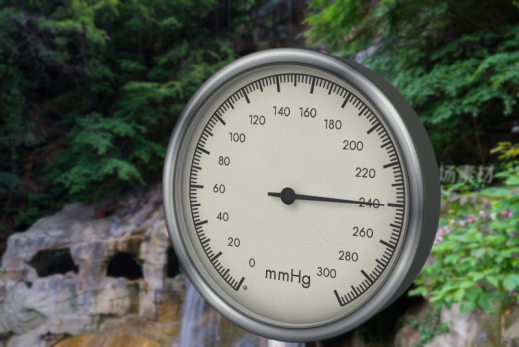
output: **240** mmHg
